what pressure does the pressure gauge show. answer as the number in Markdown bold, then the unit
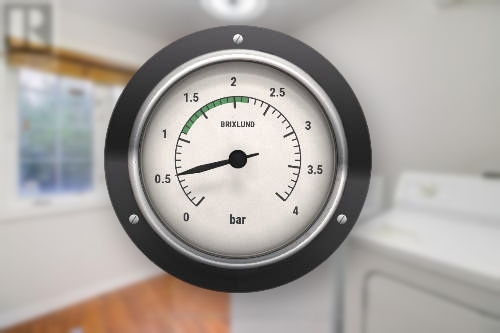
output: **0.5** bar
